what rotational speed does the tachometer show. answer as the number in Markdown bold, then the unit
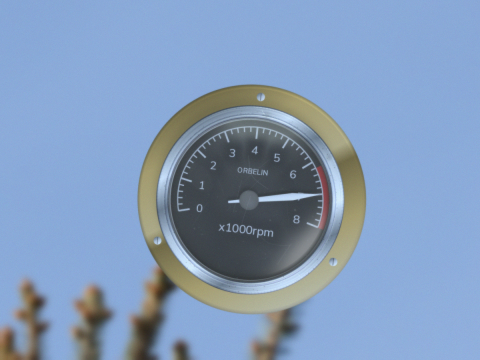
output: **7000** rpm
